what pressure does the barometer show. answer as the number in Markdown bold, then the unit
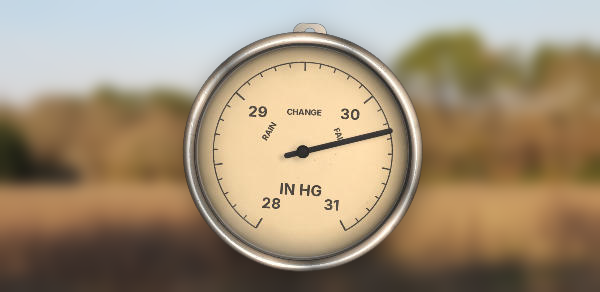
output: **30.25** inHg
